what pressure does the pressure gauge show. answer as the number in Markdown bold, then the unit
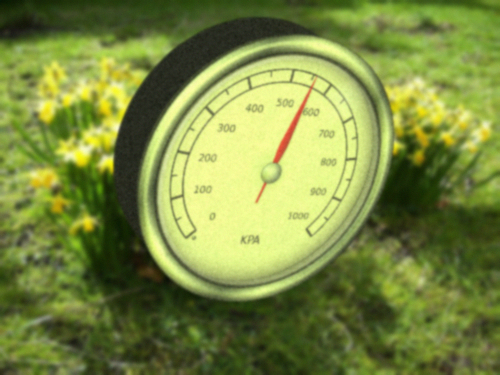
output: **550** kPa
